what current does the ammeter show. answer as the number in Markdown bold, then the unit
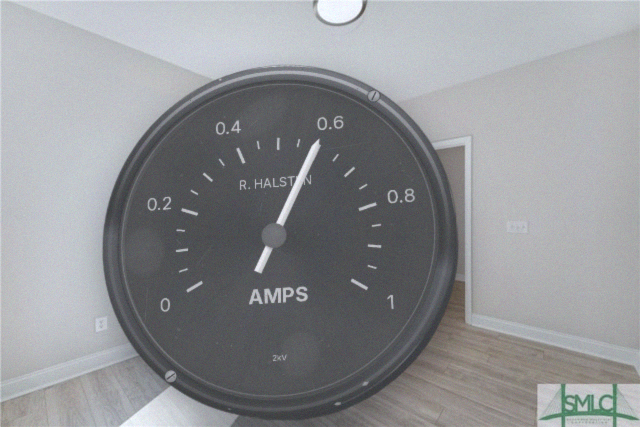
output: **0.6** A
